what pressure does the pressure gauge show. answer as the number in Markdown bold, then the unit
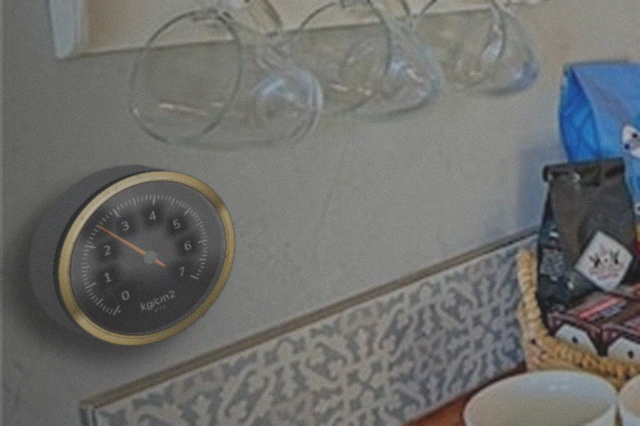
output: **2.5** kg/cm²
